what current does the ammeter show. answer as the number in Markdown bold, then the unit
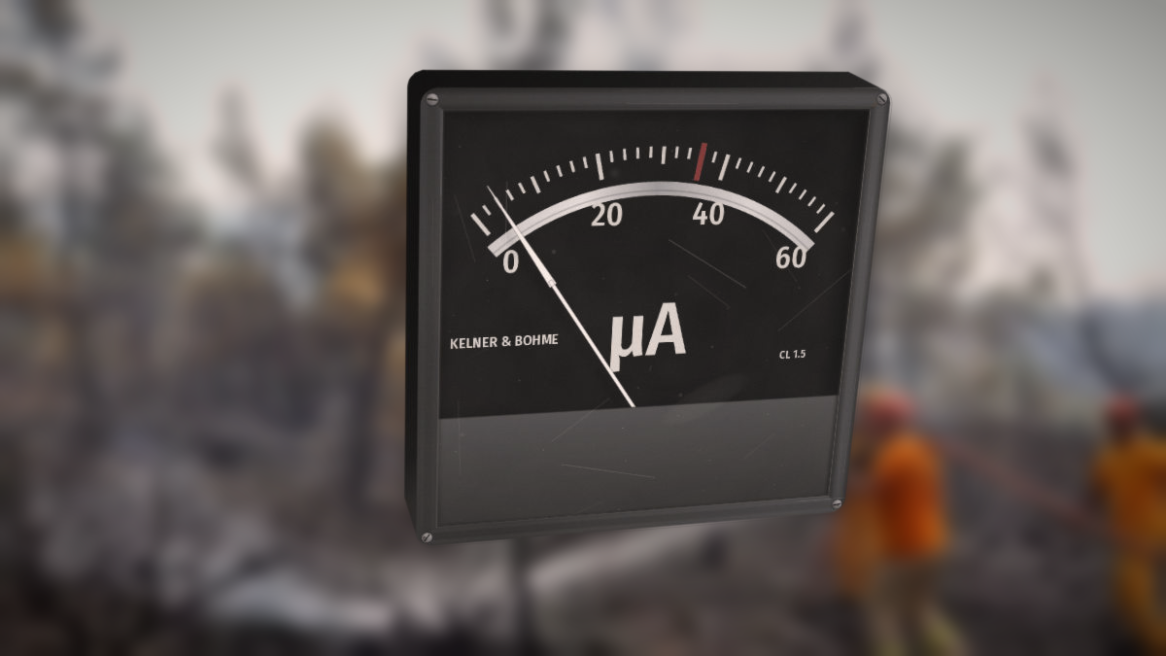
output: **4** µA
